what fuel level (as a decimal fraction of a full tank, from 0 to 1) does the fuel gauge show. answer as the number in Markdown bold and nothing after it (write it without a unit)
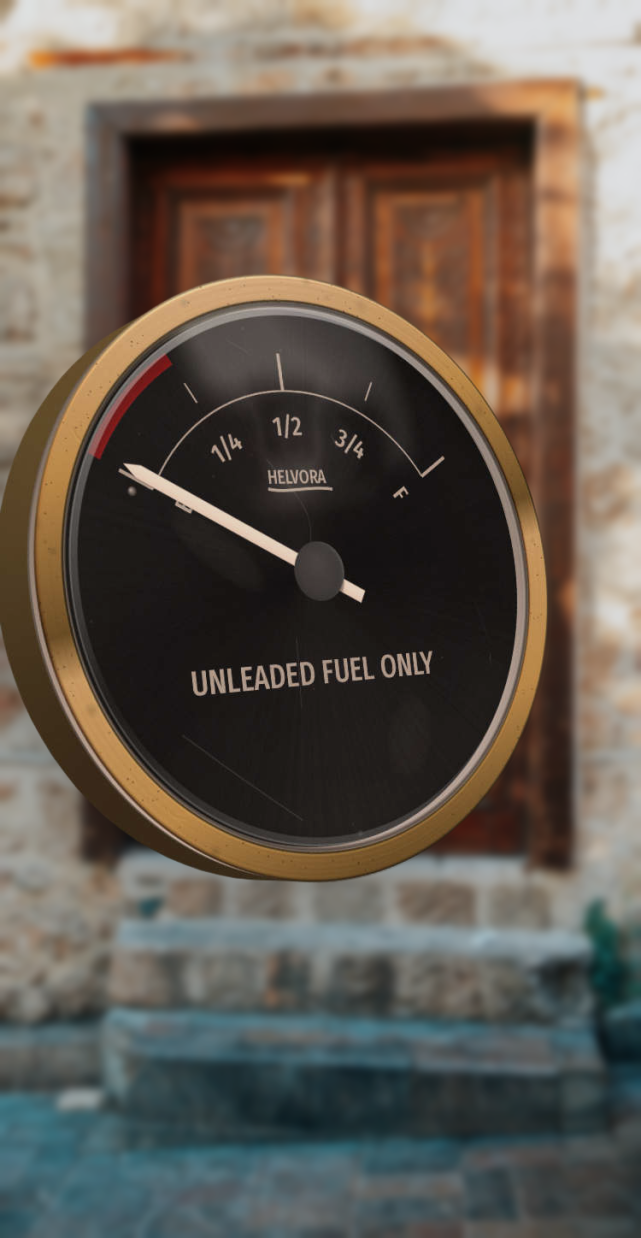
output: **0**
